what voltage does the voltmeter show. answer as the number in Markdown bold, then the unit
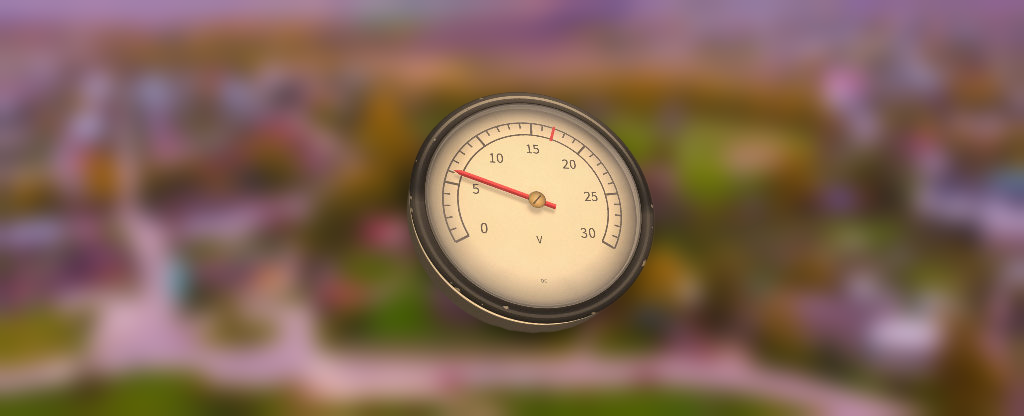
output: **6** V
